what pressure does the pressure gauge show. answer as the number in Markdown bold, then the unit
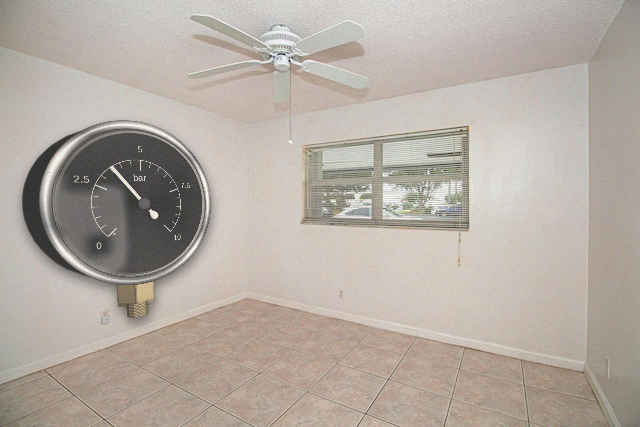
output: **3.5** bar
